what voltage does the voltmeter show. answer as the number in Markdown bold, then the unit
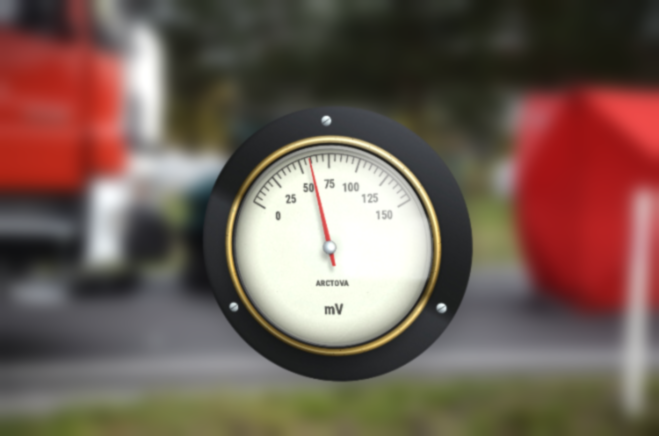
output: **60** mV
